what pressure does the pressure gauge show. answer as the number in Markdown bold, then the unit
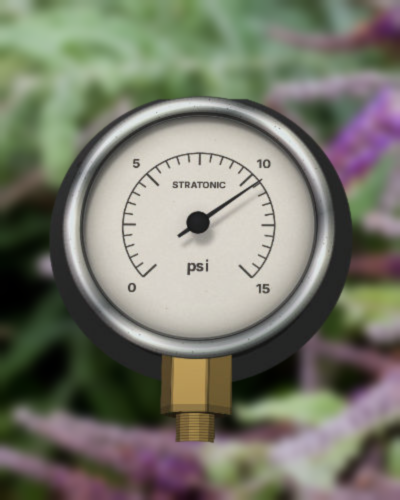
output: **10.5** psi
